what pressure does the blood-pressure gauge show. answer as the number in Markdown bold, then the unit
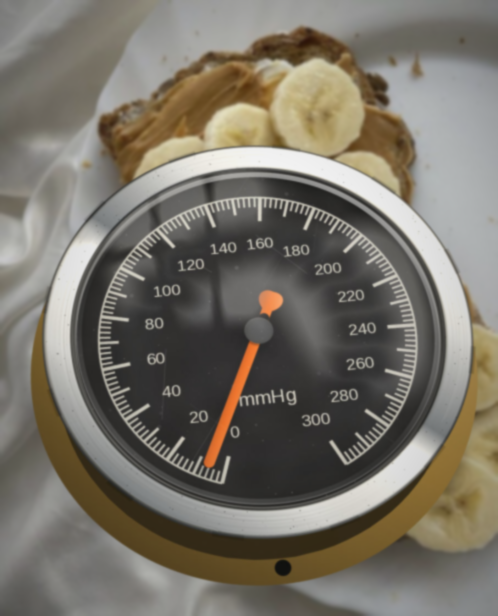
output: **6** mmHg
